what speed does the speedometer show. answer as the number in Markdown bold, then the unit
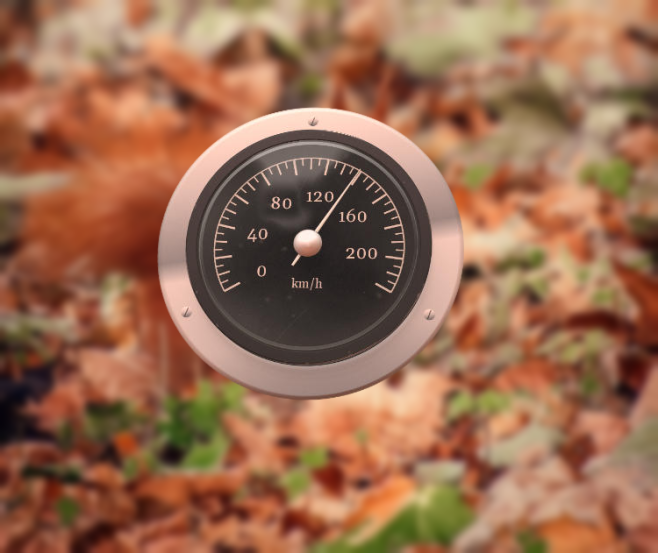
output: **140** km/h
